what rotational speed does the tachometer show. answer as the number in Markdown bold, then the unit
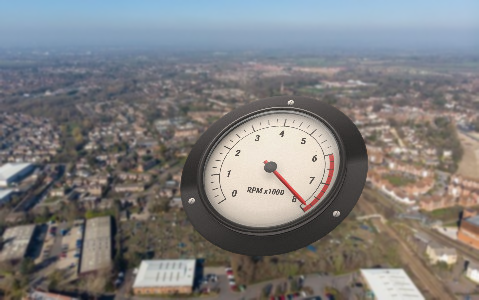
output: **7875** rpm
